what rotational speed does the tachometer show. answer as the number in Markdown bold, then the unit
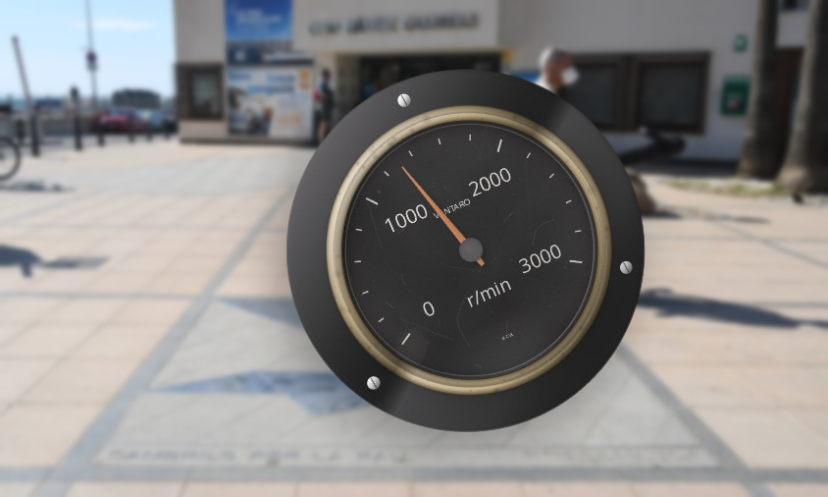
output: **1300** rpm
